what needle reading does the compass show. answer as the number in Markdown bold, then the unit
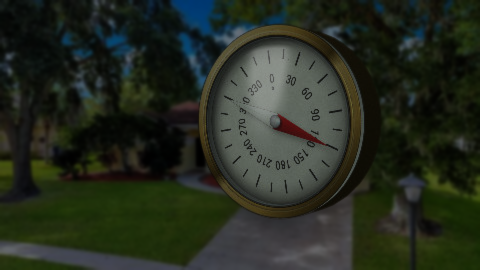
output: **120** °
